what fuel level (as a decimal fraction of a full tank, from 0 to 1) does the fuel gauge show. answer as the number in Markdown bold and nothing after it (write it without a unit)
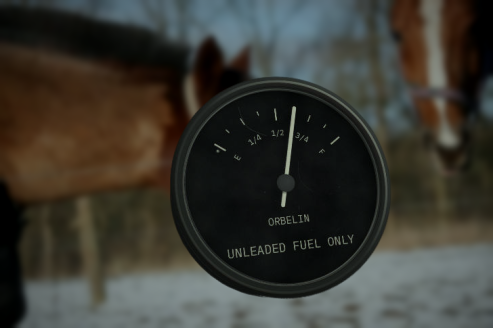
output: **0.625**
